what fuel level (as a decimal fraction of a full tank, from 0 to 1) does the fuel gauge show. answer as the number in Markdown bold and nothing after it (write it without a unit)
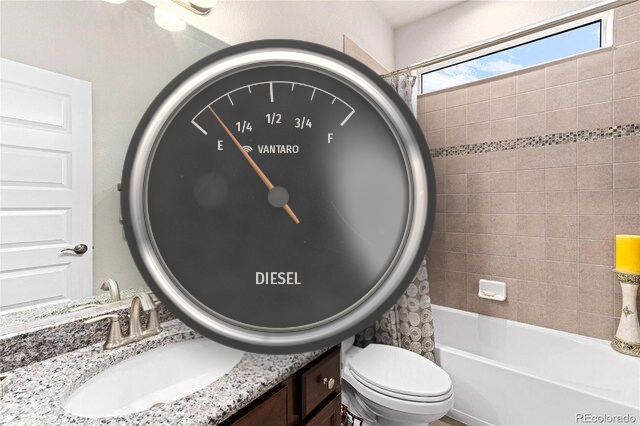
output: **0.125**
